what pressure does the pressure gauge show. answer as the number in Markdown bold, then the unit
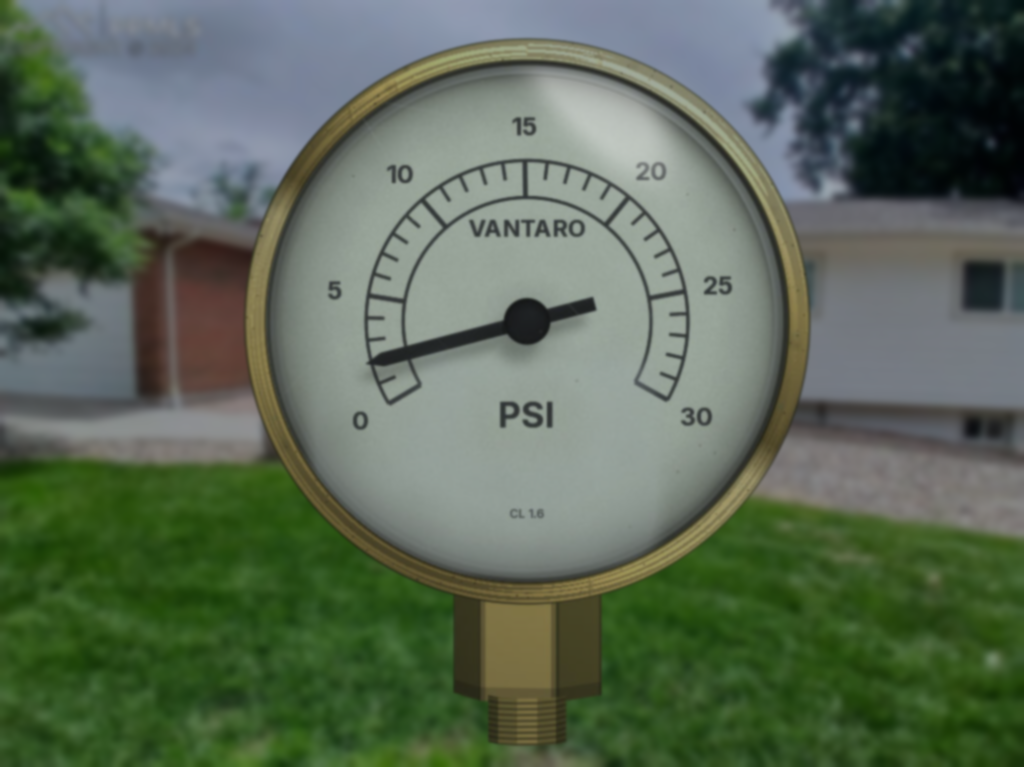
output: **2** psi
